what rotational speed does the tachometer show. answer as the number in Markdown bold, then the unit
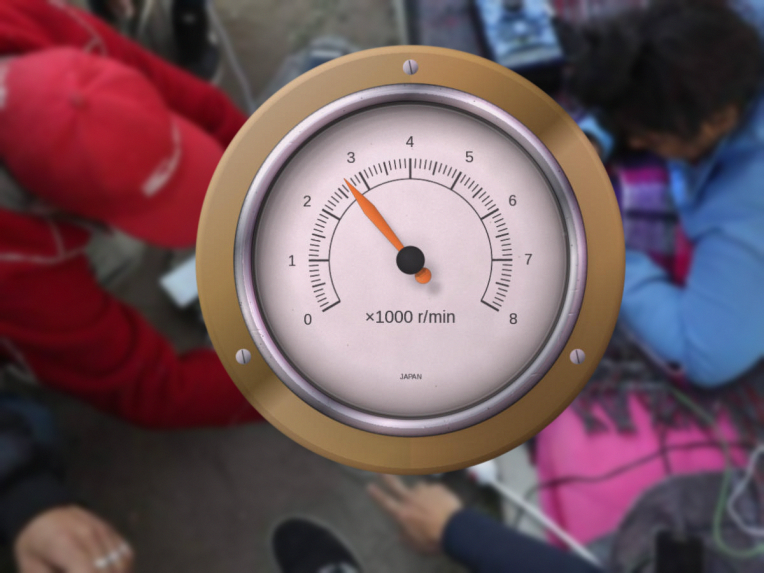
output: **2700** rpm
